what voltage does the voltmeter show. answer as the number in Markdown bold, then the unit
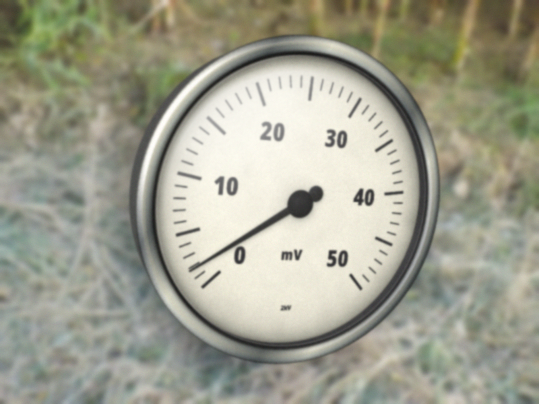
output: **2** mV
